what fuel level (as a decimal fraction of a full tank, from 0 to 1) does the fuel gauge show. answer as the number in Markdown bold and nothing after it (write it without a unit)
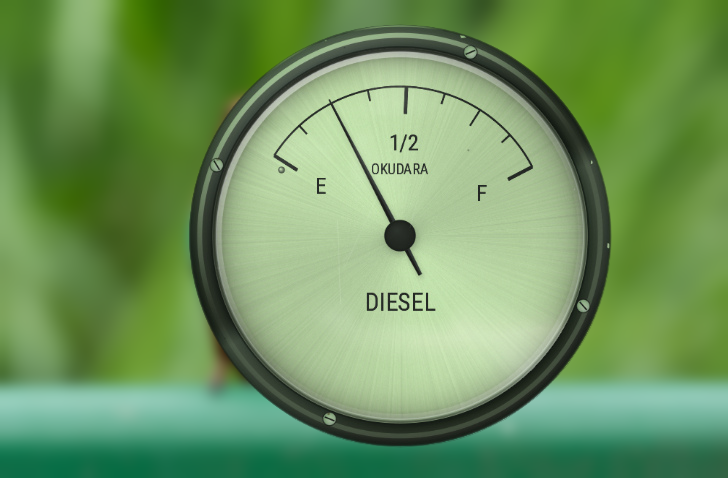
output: **0.25**
